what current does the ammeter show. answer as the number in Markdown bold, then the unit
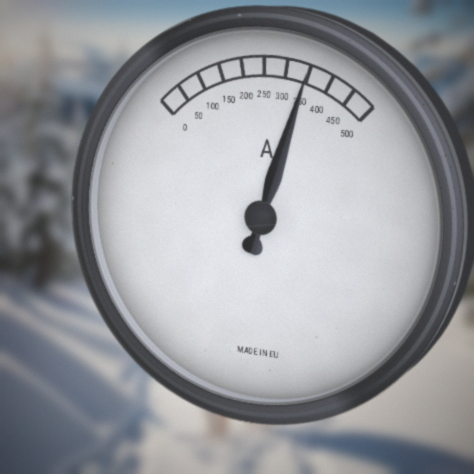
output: **350** A
